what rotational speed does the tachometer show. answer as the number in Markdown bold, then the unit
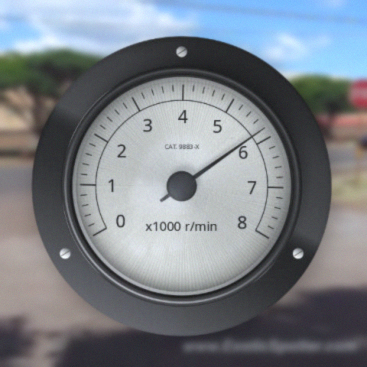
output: **5800** rpm
